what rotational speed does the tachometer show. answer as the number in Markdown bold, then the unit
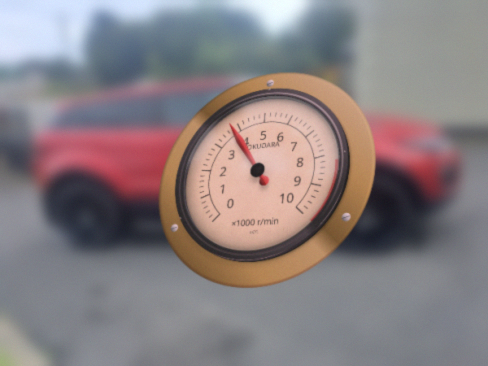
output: **3800** rpm
